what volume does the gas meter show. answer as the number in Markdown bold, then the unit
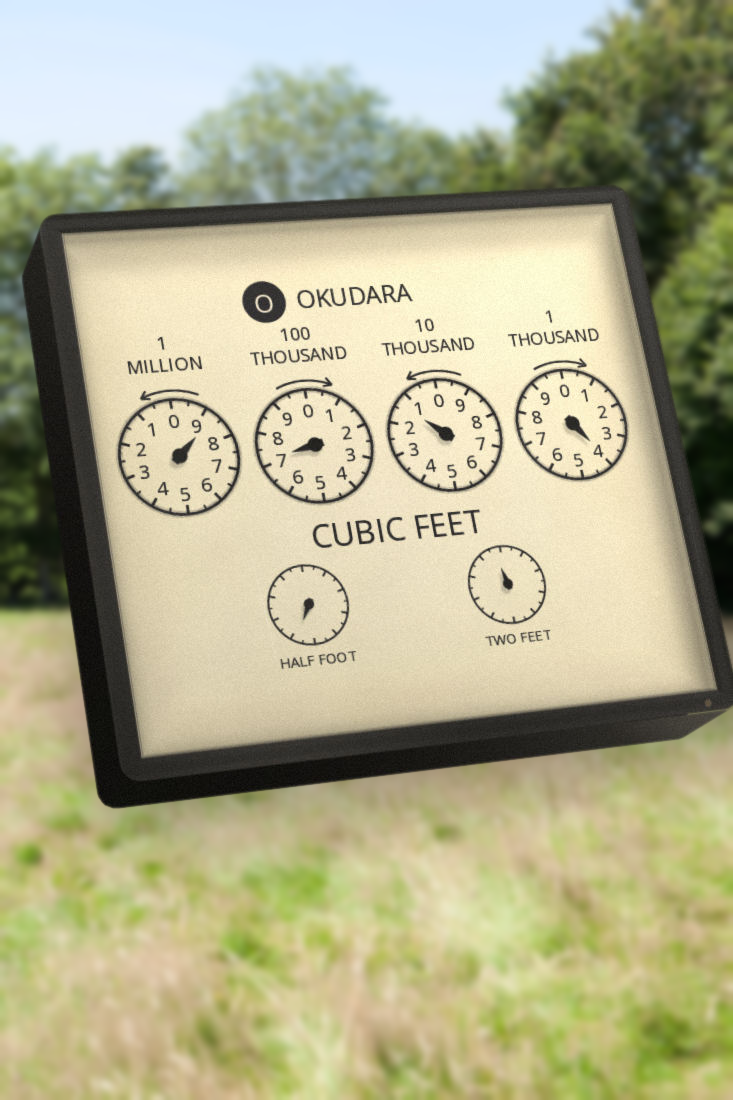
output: **871400** ft³
